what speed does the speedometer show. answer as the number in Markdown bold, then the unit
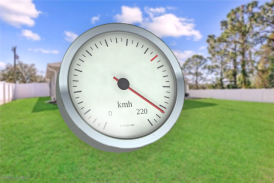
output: **205** km/h
